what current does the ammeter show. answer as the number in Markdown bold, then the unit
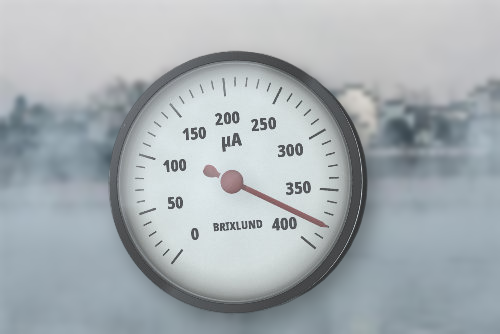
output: **380** µA
